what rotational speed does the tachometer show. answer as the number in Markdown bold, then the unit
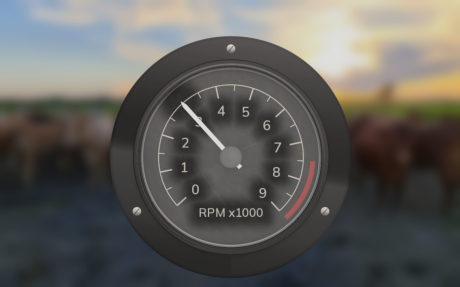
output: **3000** rpm
